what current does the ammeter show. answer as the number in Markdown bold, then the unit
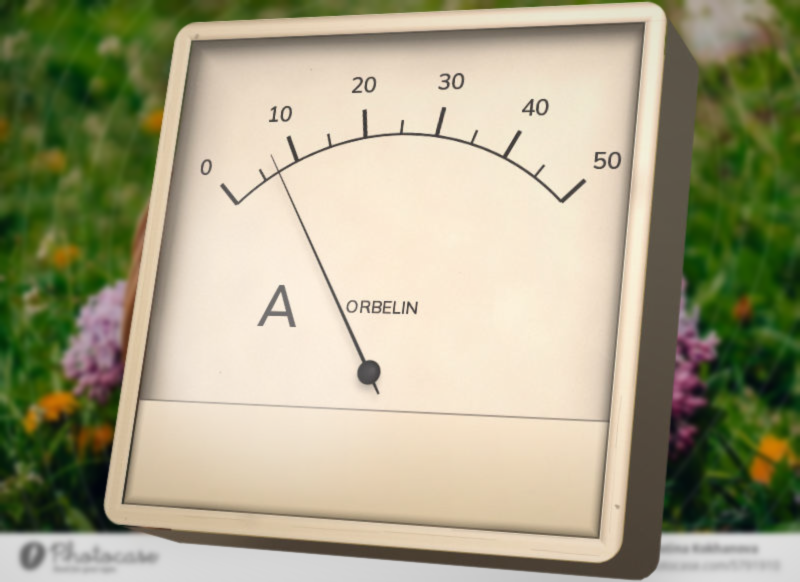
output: **7.5** A
